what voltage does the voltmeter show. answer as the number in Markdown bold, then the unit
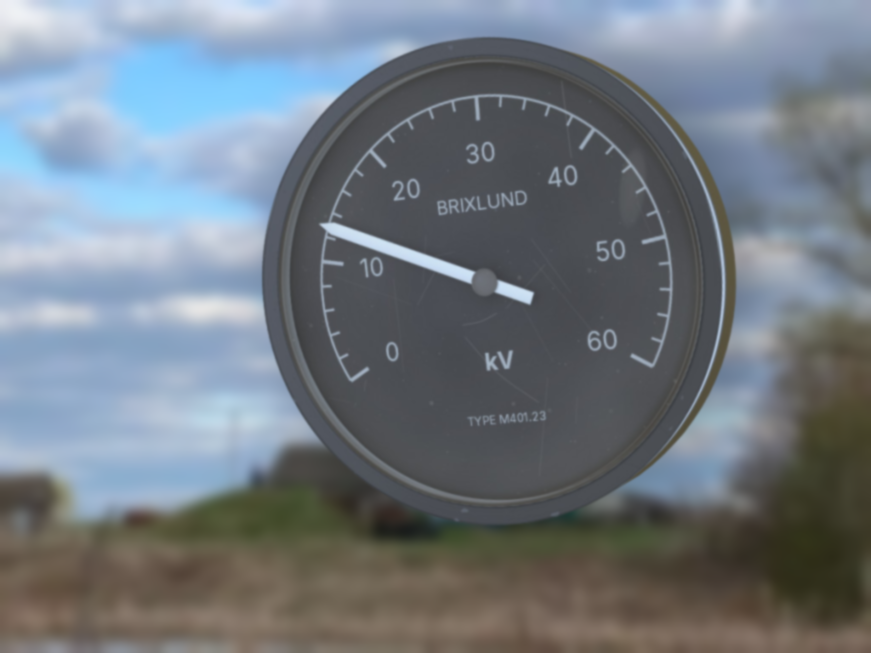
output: **13** kV
